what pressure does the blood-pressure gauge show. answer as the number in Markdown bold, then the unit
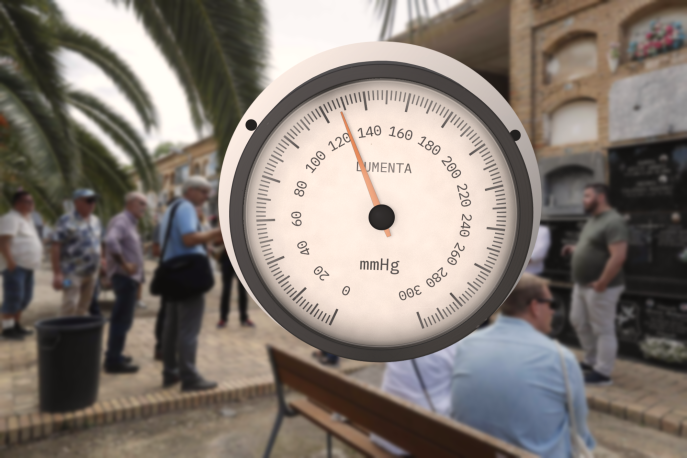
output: **128** mmHg
